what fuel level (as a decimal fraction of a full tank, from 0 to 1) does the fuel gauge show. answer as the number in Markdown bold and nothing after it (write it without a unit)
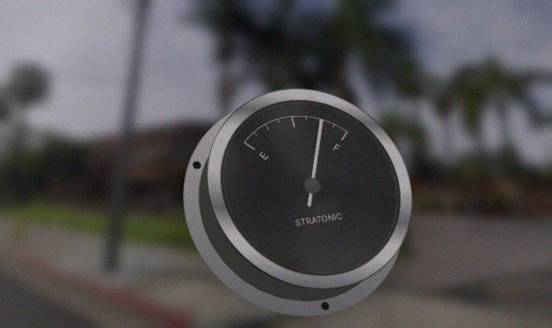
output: **0.75**
